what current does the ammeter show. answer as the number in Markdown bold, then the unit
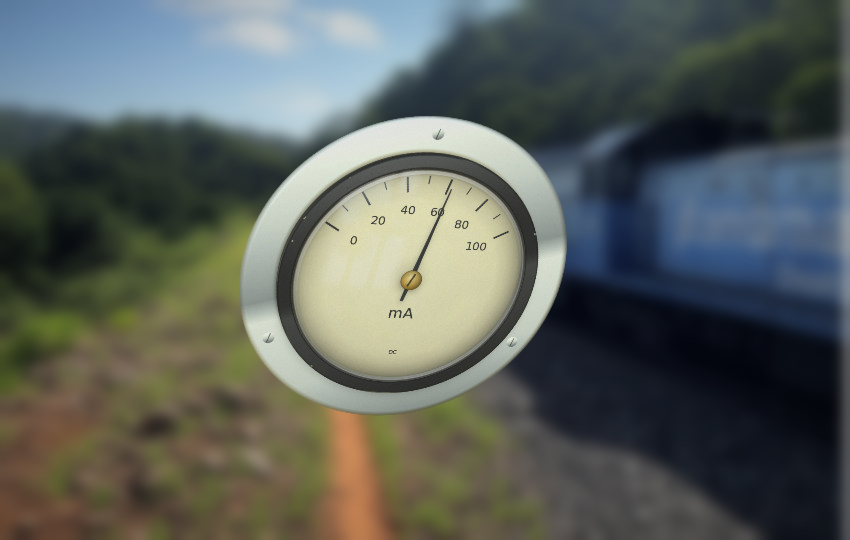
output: **60** mA
